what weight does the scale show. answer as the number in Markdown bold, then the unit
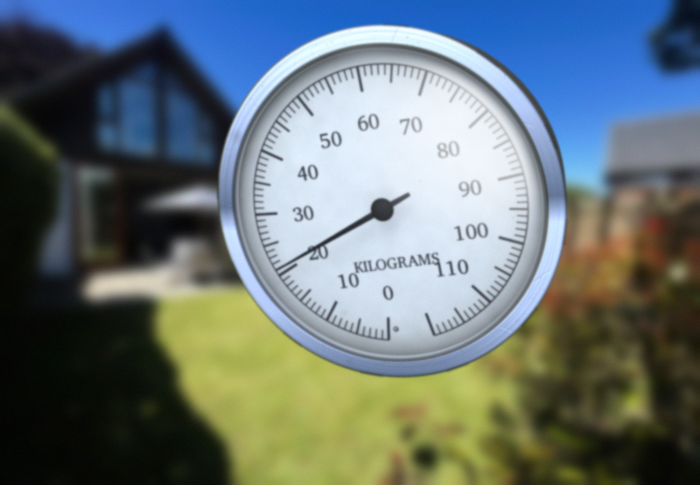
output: **21** kg
